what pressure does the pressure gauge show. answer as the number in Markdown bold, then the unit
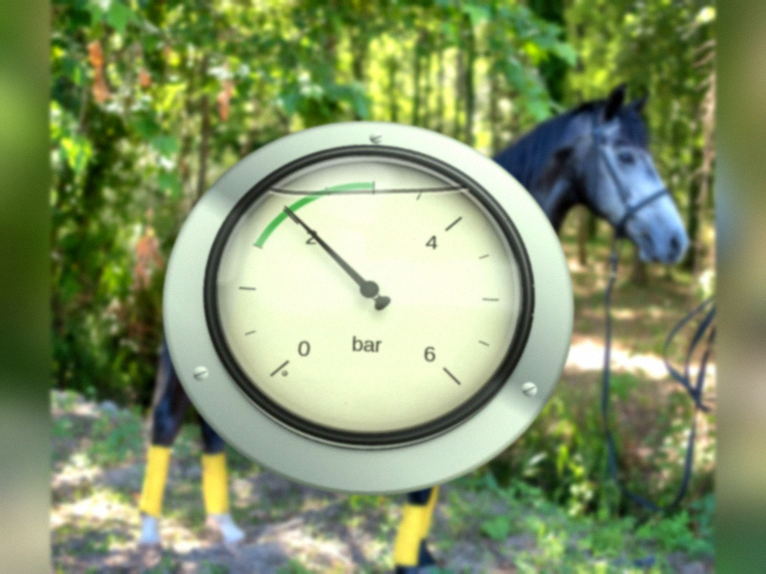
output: **2** bar
